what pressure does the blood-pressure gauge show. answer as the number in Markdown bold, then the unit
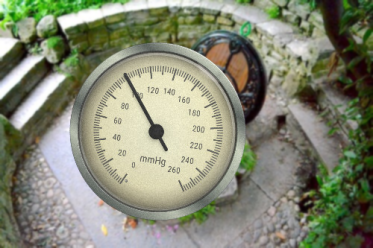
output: **100** mmHg
